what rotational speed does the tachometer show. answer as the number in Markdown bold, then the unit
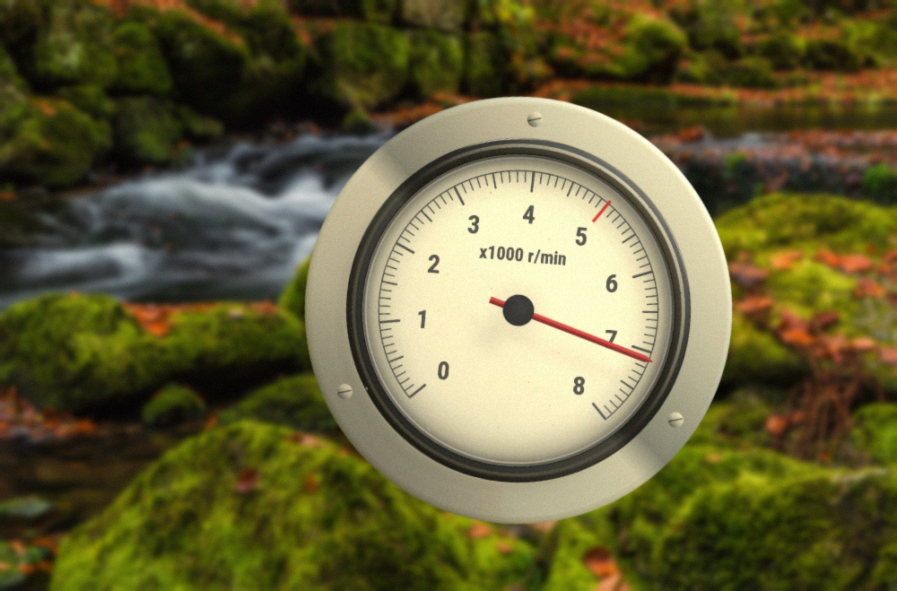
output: **7100** rpm
